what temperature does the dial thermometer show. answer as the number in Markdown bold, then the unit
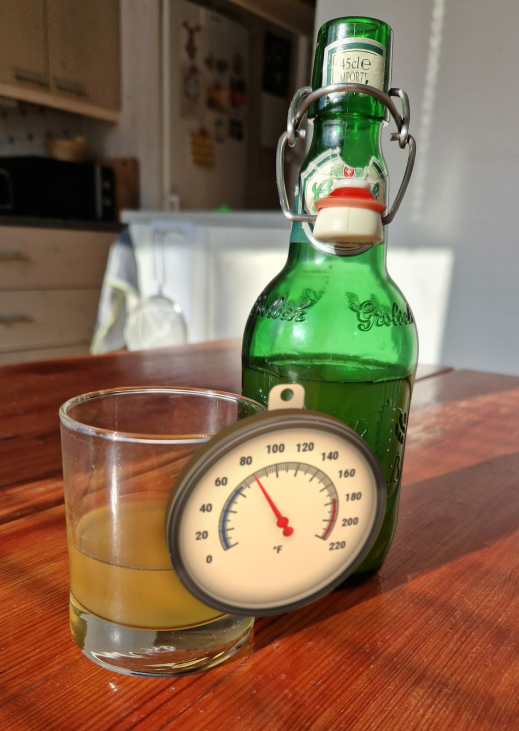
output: **80** °F
